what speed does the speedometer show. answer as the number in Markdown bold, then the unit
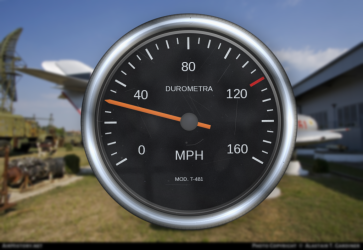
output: **30** mph
